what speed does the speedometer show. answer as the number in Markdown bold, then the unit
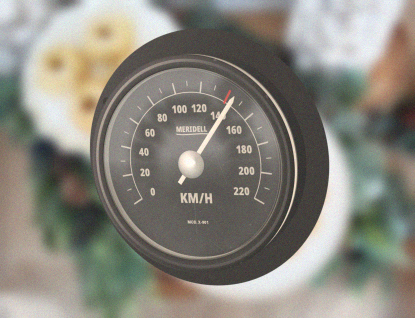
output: **145** km/h
